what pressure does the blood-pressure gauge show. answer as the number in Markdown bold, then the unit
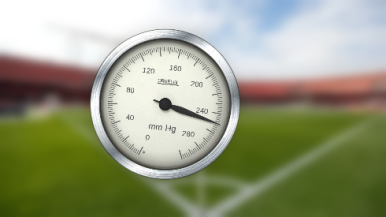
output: **250** mmHg
